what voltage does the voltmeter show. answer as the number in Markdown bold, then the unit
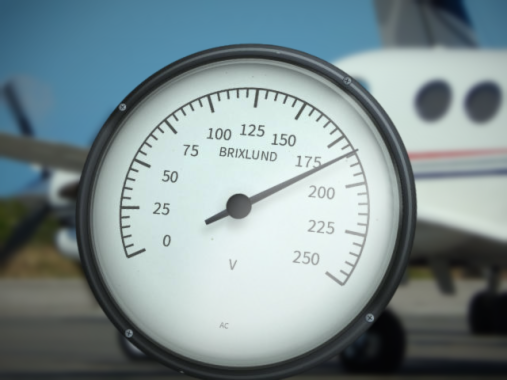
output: **185** V
